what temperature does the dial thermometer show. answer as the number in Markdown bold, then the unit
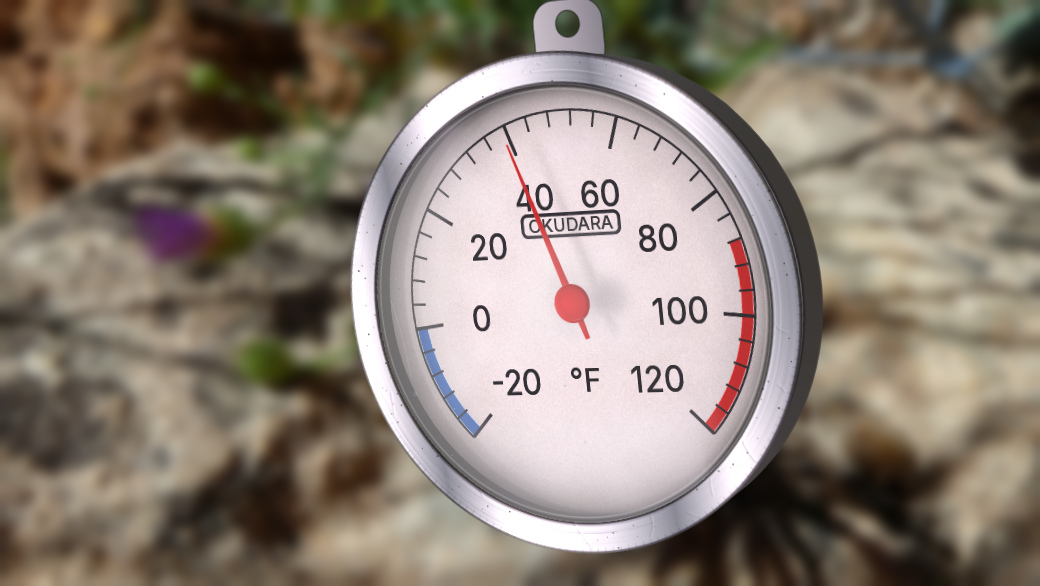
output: **40** °F
